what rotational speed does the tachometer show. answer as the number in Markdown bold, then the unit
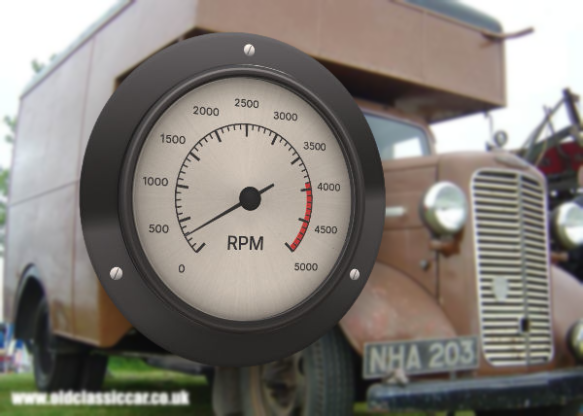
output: **300** rpm
